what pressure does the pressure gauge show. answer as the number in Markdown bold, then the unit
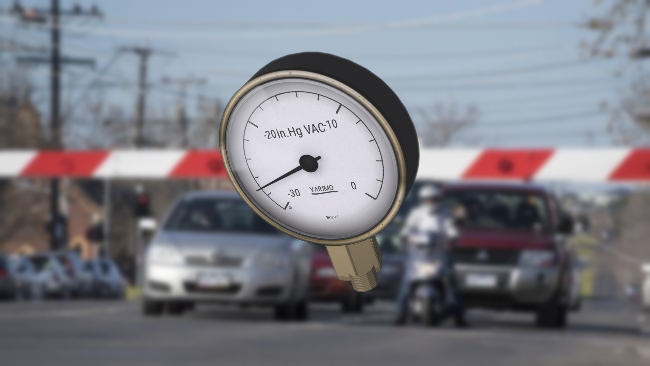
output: **-27** inHg
